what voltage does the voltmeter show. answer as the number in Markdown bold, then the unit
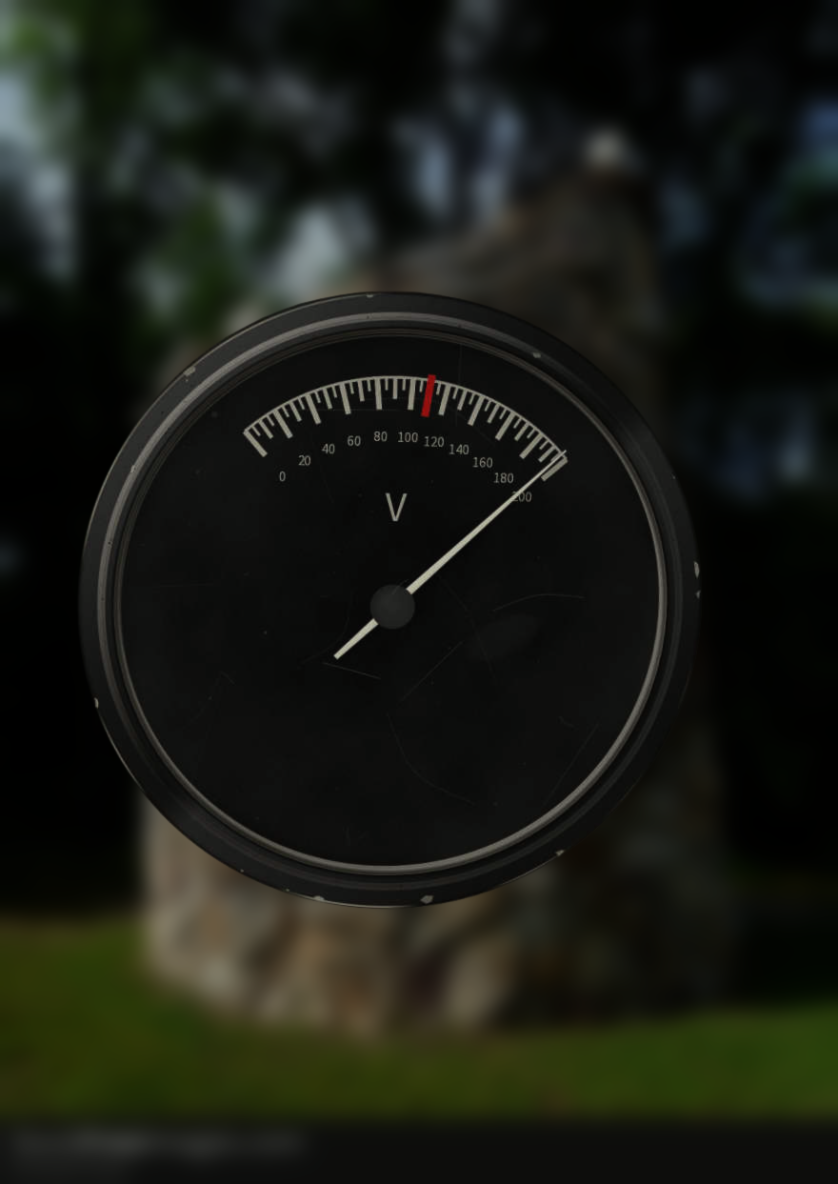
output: **195** V
